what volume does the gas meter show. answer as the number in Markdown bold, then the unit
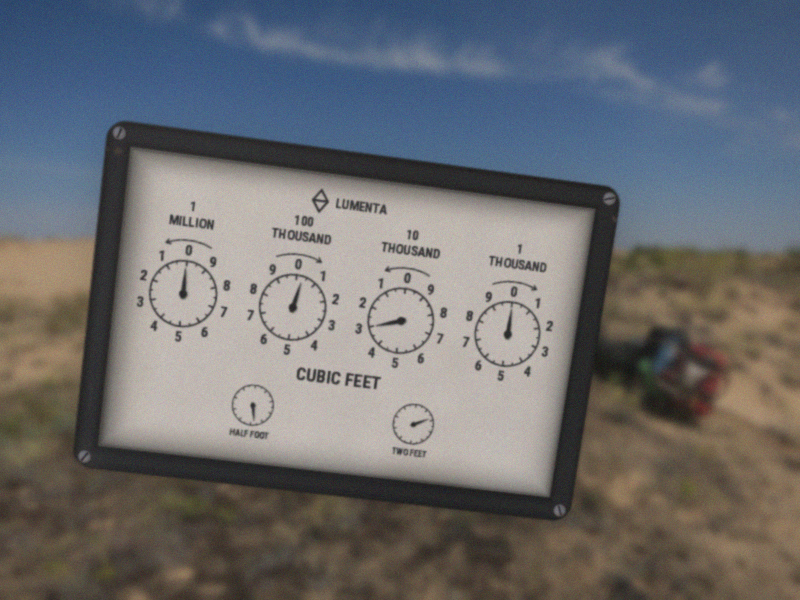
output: **3000** ft³
